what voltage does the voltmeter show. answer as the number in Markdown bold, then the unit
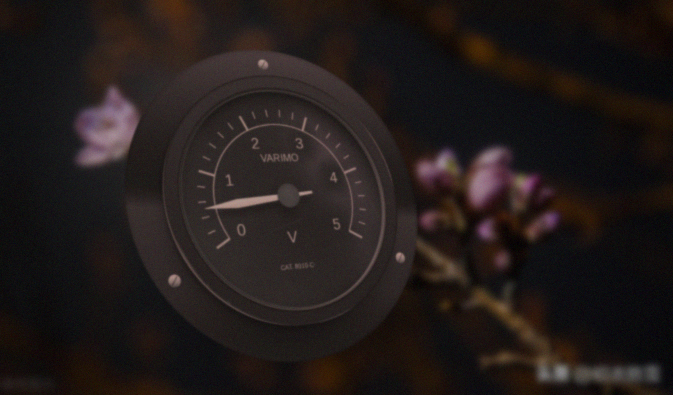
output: **0.5** V
